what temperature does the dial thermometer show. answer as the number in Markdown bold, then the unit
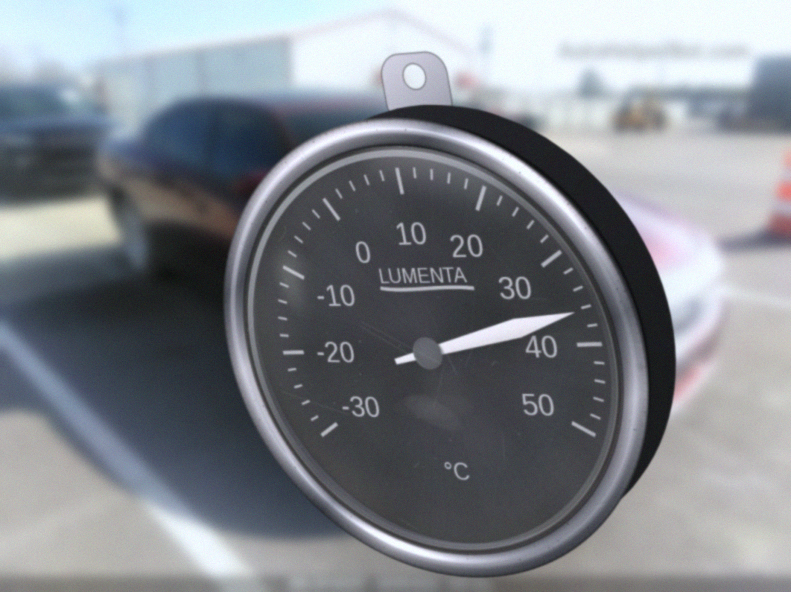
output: **36** °C
